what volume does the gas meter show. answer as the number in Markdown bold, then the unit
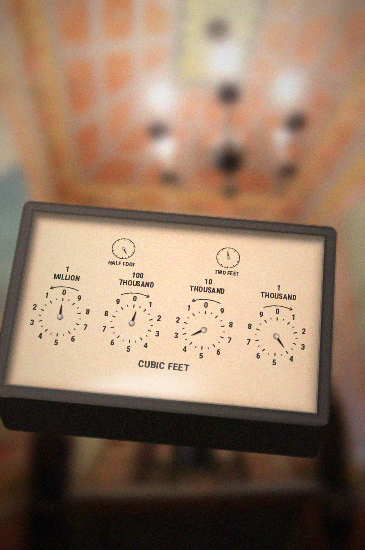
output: **3400** ft³
